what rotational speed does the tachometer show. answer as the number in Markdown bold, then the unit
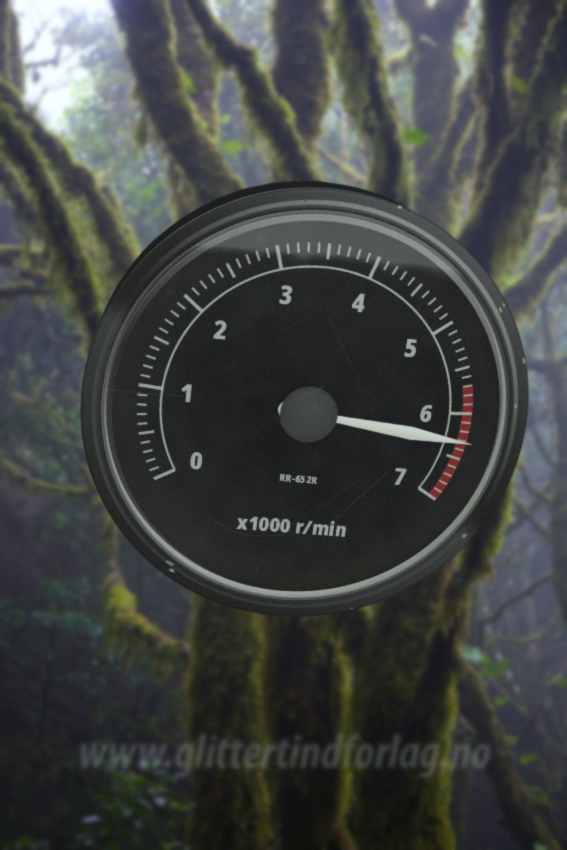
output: **6300** rpm
